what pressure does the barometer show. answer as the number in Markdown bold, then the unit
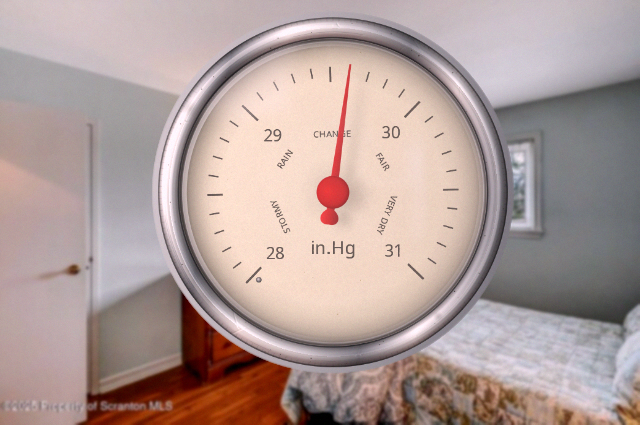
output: **29.6** inHg
